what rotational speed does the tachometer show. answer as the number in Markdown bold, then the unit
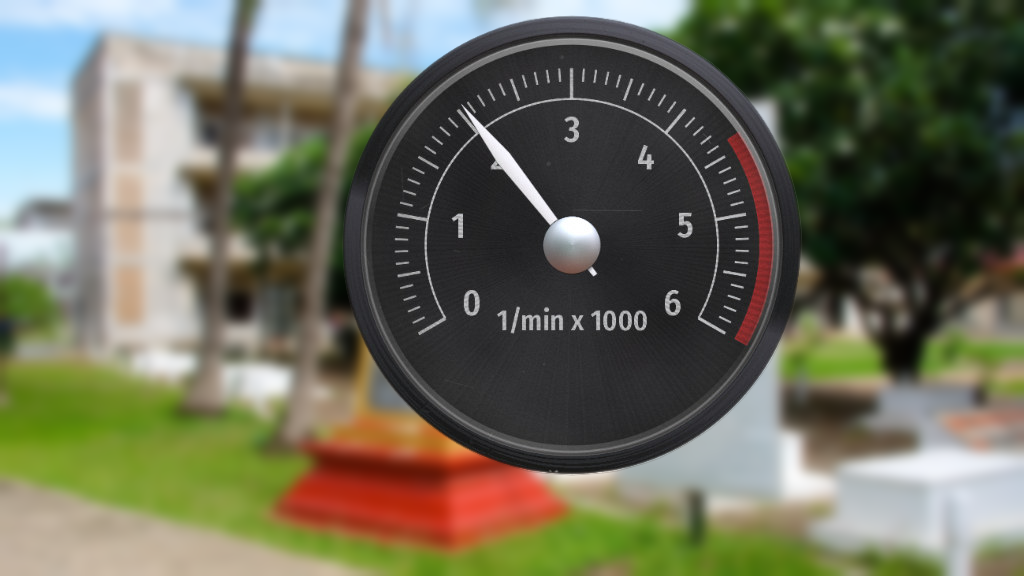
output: **2050** rpm
